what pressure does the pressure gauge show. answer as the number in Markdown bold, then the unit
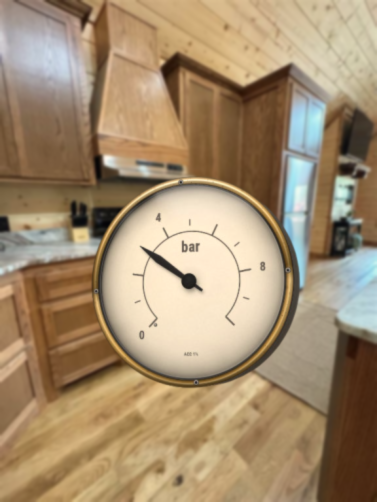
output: **3** bar
